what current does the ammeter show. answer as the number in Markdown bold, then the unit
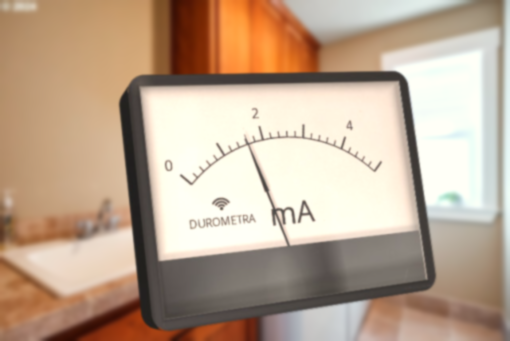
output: **1.6** mA
